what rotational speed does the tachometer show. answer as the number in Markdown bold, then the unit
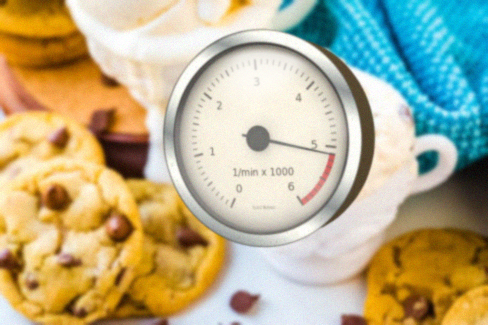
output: **5100** rpm
